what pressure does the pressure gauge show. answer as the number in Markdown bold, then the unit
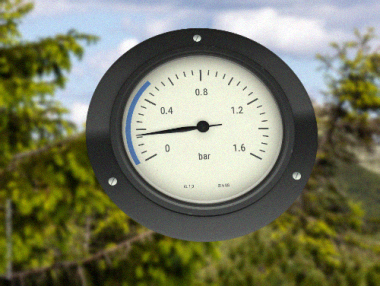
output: **0.15** bar
